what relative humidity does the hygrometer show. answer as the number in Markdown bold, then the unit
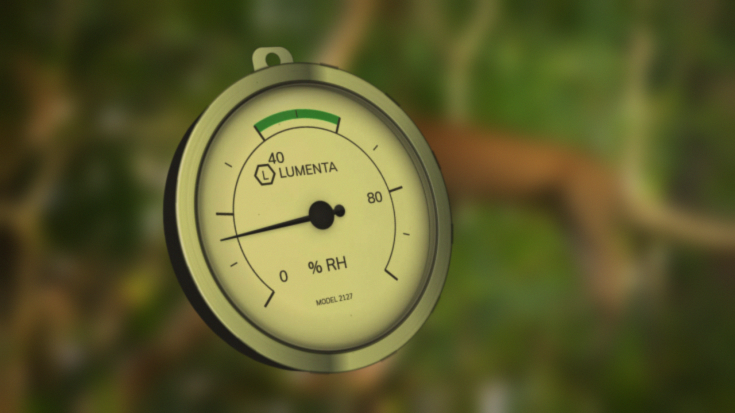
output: **15** %
